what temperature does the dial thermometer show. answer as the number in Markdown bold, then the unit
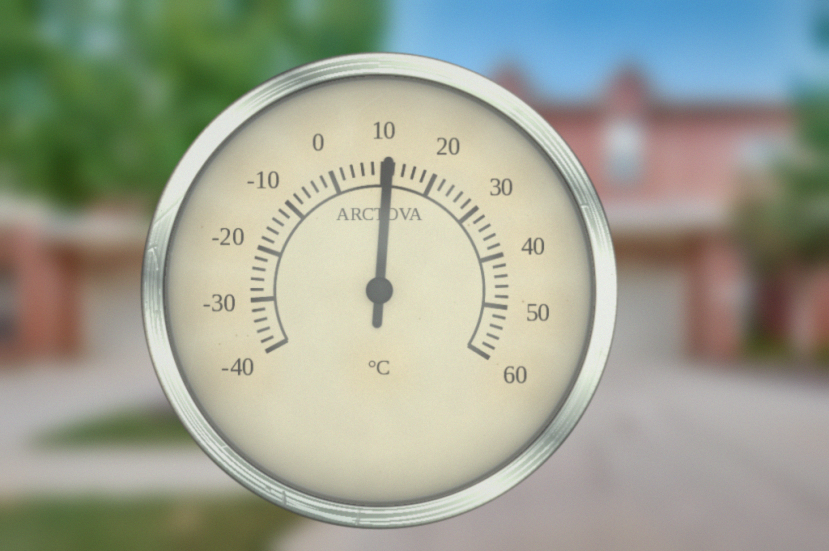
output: **11** °C
